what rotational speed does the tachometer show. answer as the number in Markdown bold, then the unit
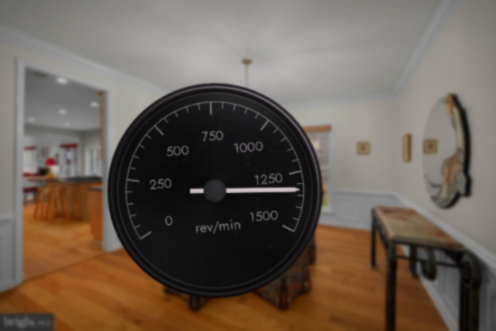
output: **1325** rpm
